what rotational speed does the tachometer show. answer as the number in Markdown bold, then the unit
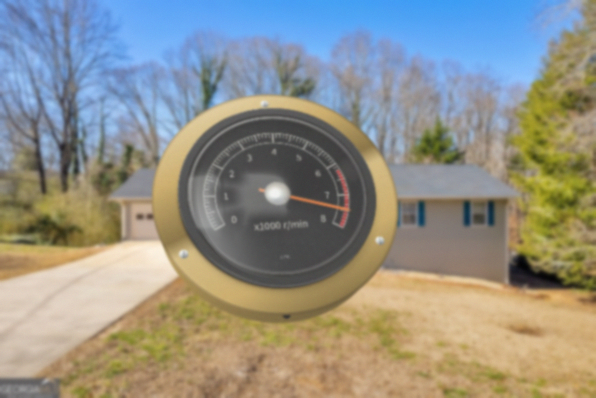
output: **7500** rpm
